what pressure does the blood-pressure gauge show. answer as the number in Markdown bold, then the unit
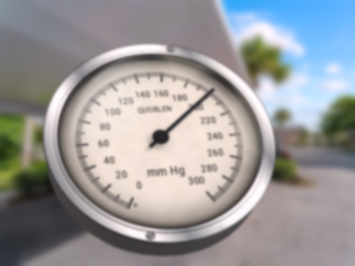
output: **200** mmHg
